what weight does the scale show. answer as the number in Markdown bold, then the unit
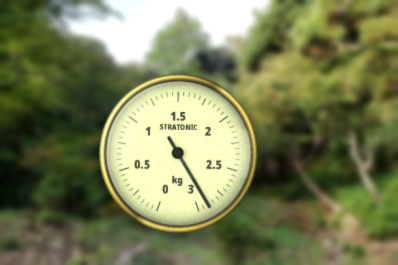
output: **2.9** kg
